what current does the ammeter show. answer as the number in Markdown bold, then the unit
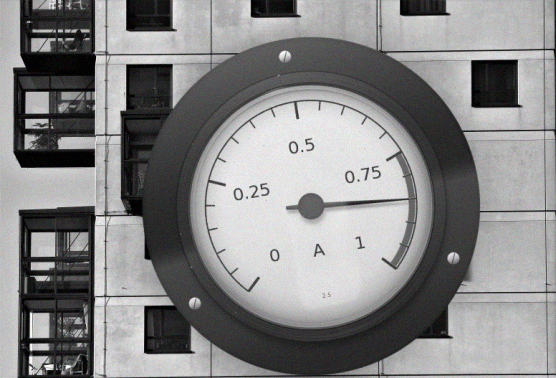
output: **0.85** A
